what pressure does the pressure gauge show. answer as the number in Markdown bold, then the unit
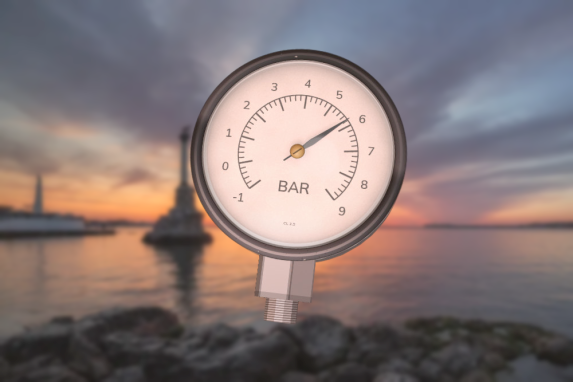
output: **5.8** bar
